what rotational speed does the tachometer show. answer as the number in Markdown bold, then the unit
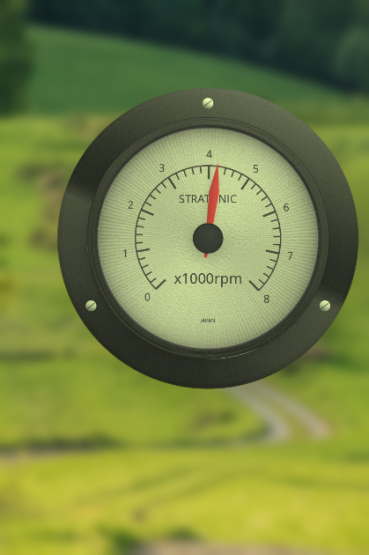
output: **4200** rpm
